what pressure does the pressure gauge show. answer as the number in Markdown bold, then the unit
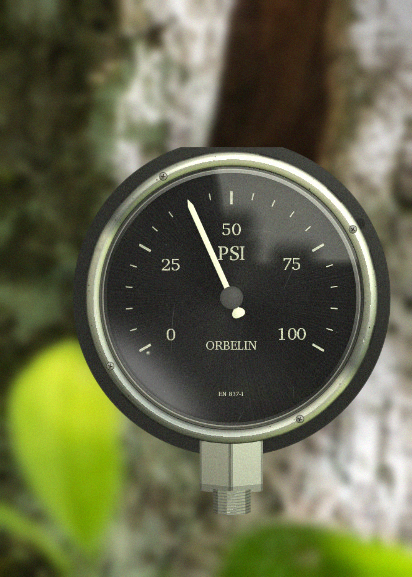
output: **40** psi
